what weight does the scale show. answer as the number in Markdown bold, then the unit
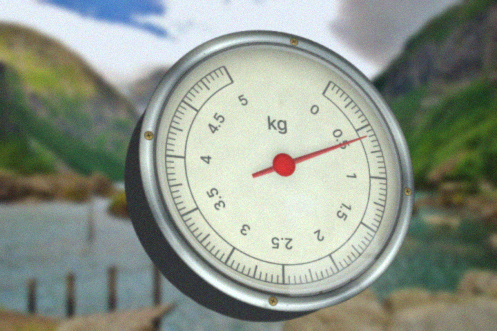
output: **0.6** kg
